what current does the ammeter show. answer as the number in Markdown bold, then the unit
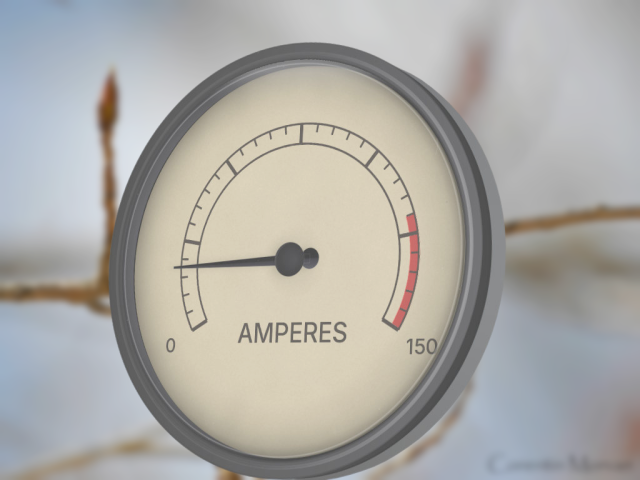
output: **17.5** A
